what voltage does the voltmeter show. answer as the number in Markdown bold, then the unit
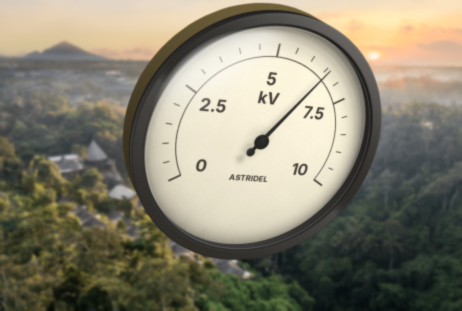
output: **6.5** kV
